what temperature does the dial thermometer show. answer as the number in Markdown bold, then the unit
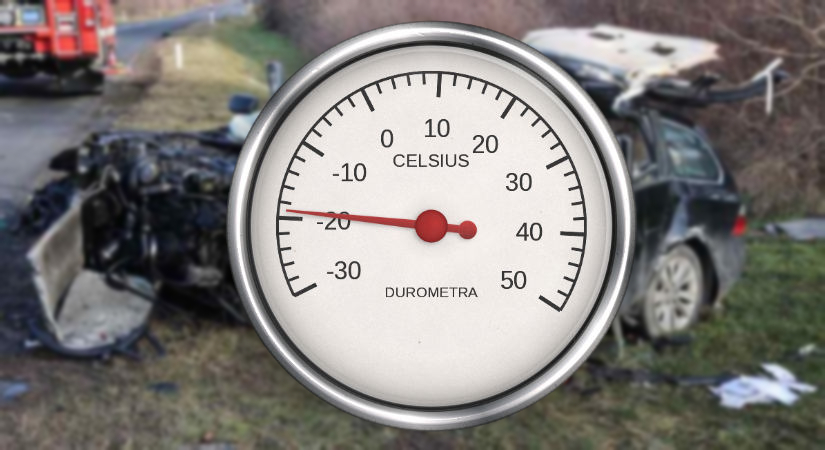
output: **-19** °C
